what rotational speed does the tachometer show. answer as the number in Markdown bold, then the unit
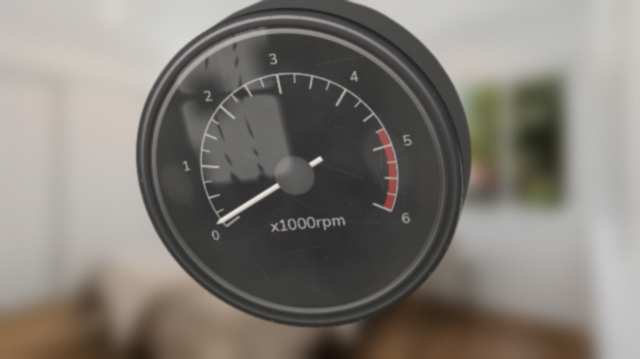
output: **125** rpm
